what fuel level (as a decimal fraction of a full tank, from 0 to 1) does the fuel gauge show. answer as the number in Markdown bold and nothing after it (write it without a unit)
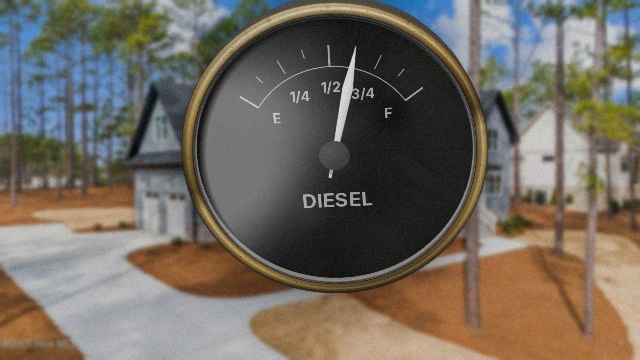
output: **0.625**
